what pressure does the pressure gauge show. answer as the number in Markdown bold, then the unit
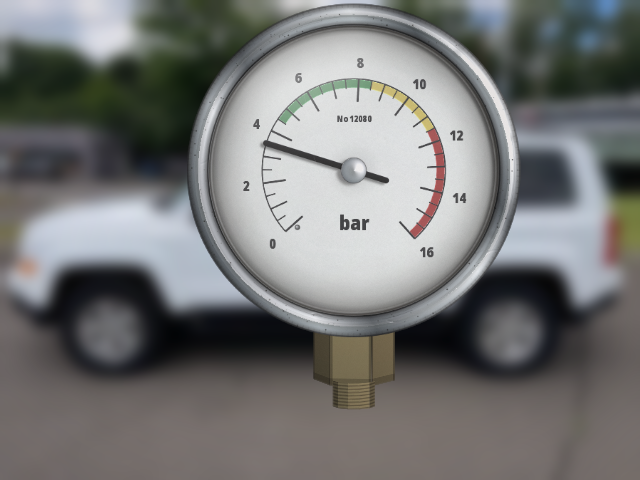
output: **3.5** bar
